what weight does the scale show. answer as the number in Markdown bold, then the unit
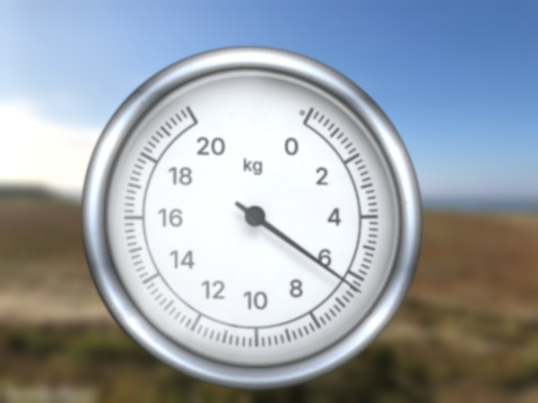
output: **6.4** kg
